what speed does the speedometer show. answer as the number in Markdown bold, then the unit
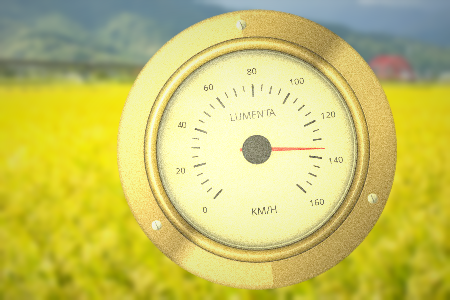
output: **135** km/h
